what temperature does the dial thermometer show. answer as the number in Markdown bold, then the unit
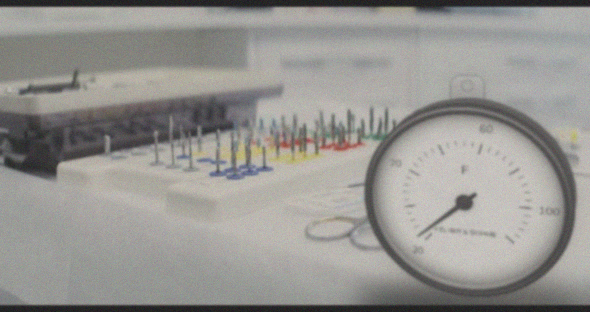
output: **-16** °F
